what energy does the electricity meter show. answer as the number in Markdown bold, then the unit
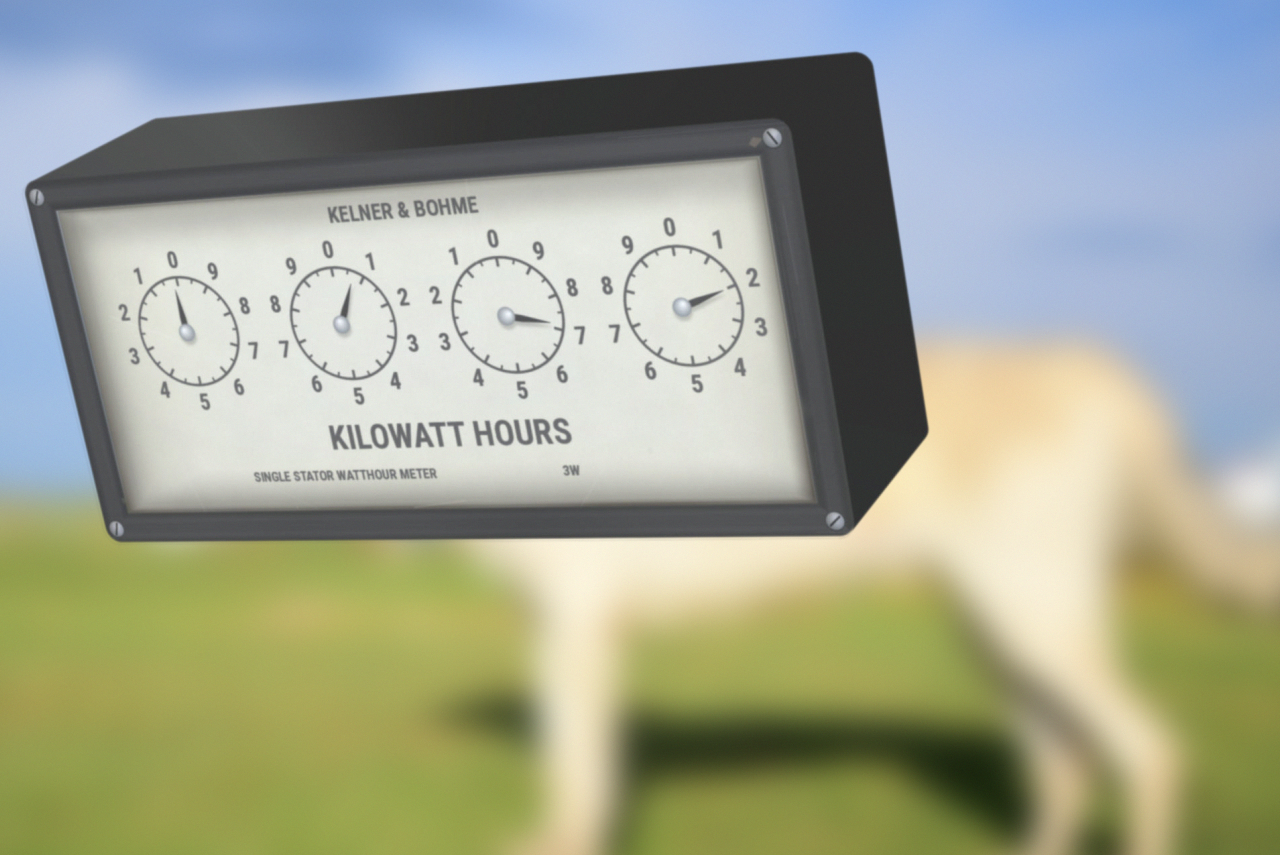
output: **72** kWh
